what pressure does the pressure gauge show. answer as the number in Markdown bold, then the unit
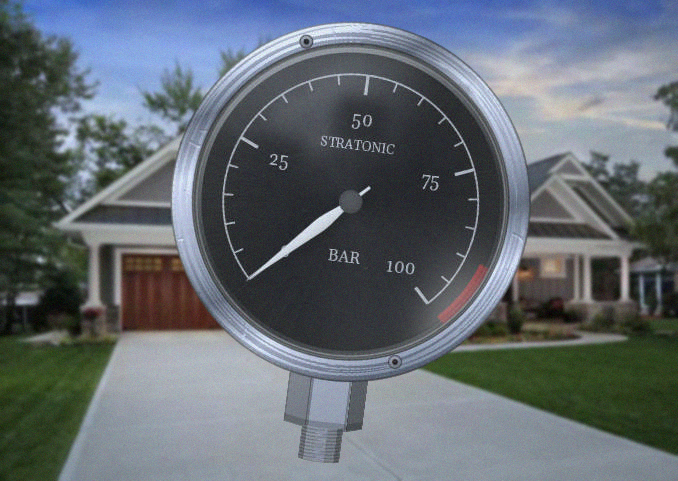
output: **0** bar
